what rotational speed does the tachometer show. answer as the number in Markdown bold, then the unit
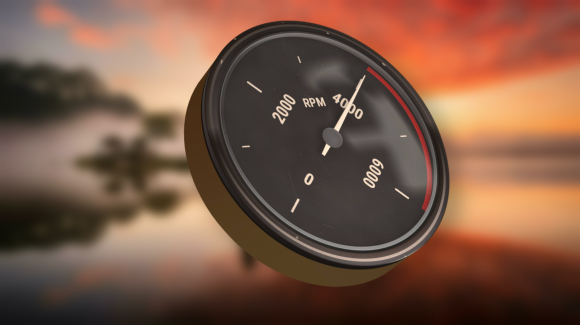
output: **4000** rpm
